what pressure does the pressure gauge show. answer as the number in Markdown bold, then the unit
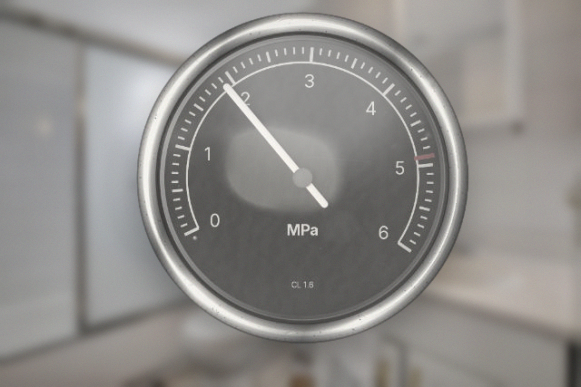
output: **1.9** MPa
